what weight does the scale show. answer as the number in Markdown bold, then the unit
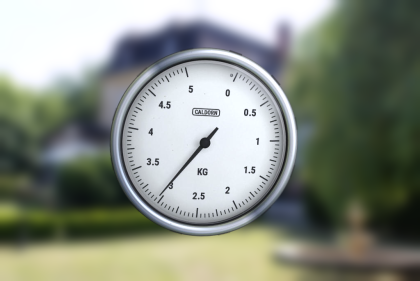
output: **3.05** kg
